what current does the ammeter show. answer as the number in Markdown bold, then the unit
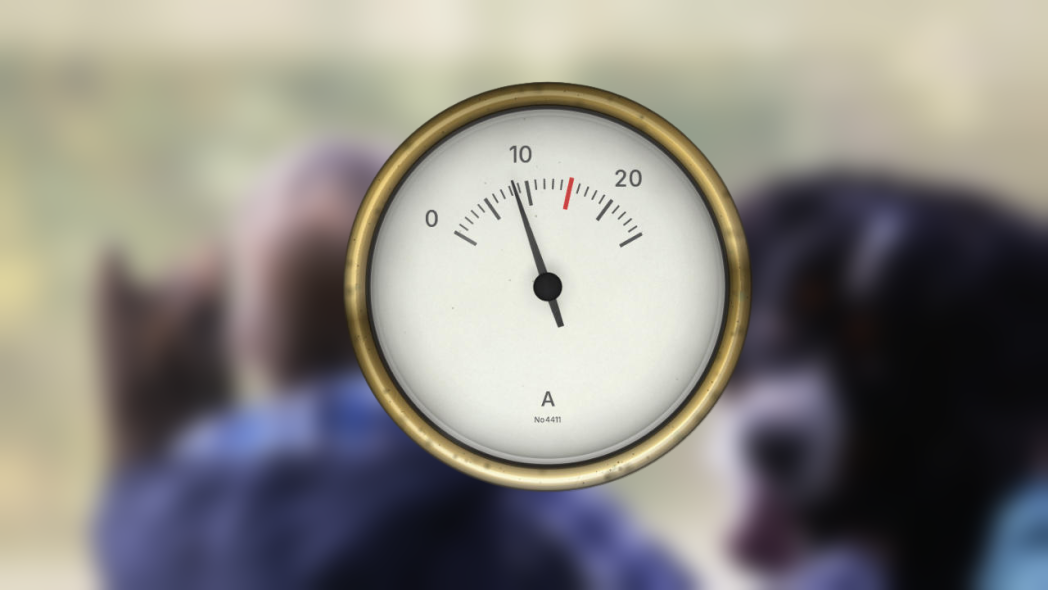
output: **8.5** A
